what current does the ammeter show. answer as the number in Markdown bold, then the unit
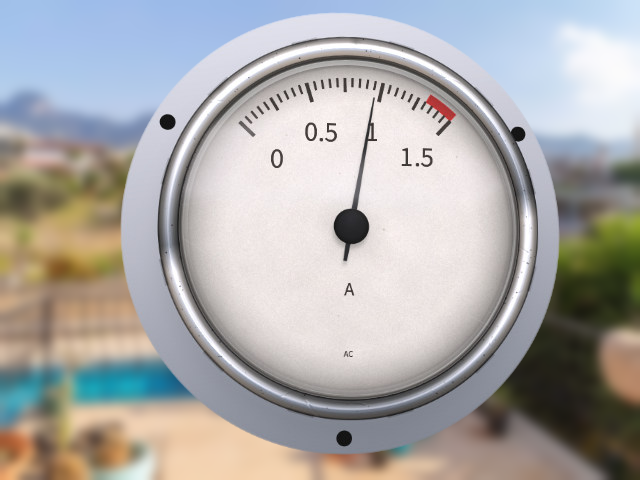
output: **0.95** A
